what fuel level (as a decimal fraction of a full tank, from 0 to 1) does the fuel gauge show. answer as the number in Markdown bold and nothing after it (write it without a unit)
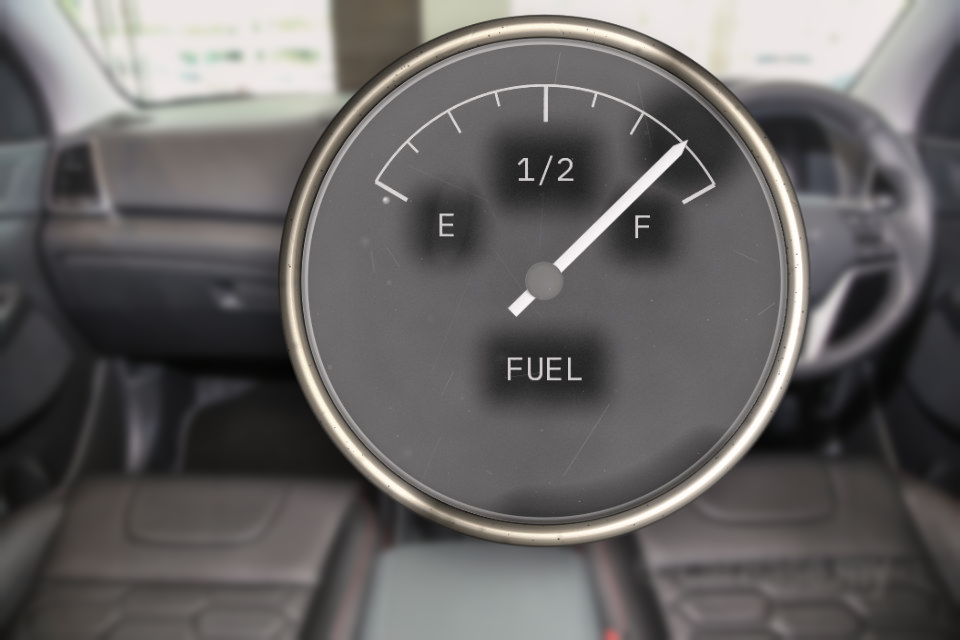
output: **0.875**
